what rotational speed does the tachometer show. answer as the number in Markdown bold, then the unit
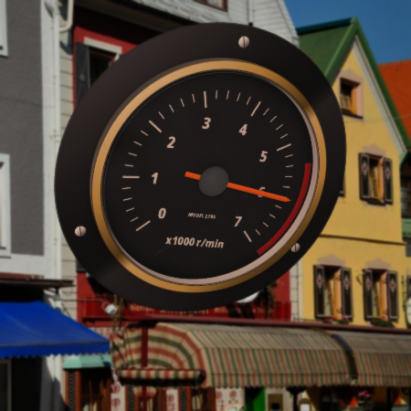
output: **6000** rpm
